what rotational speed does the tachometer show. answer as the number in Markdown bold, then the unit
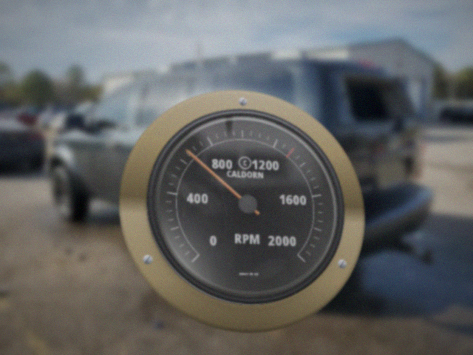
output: **650** rpm
